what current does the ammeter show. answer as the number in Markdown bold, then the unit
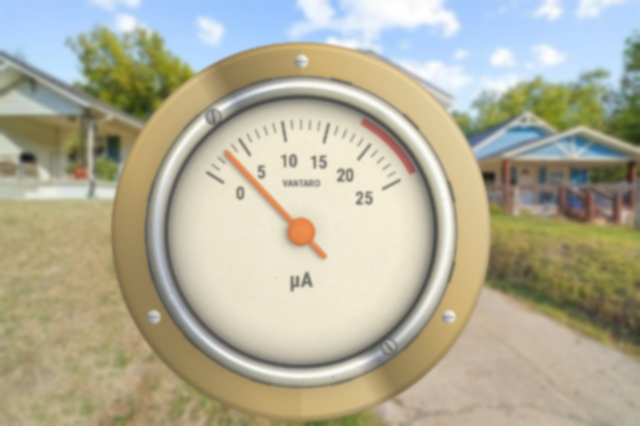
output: **3** µA
